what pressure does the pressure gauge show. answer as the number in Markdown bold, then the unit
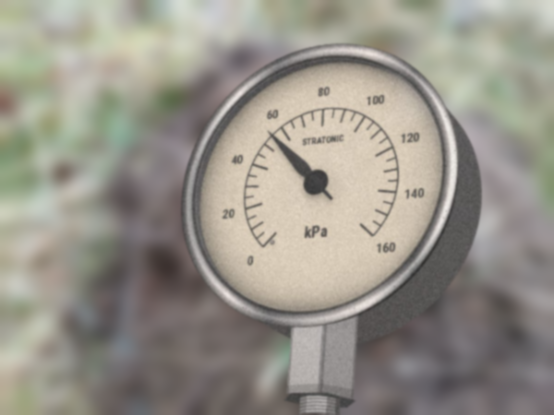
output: **55** kPa
